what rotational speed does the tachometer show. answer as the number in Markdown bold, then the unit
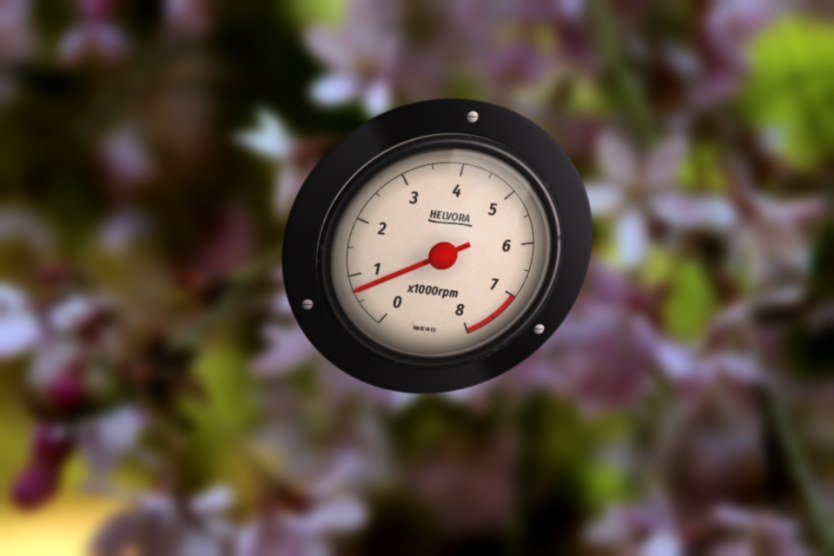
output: **750** rpm
